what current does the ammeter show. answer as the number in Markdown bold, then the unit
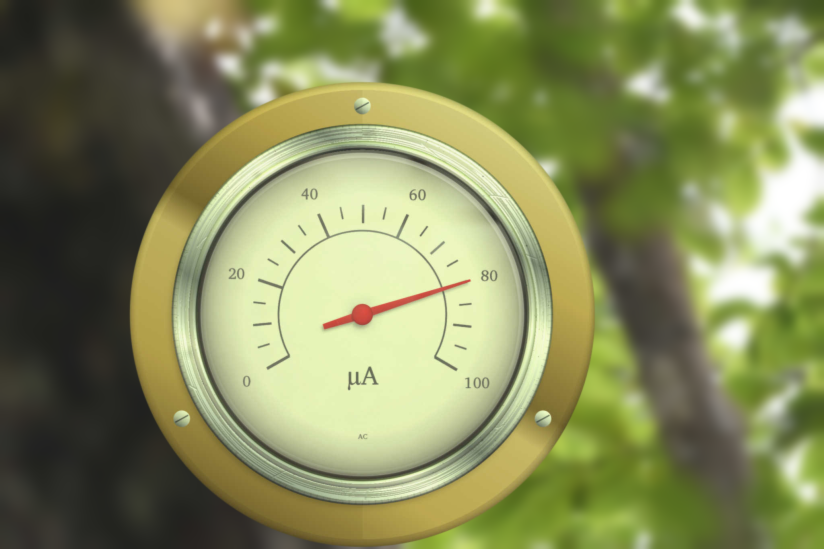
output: **80** µA
